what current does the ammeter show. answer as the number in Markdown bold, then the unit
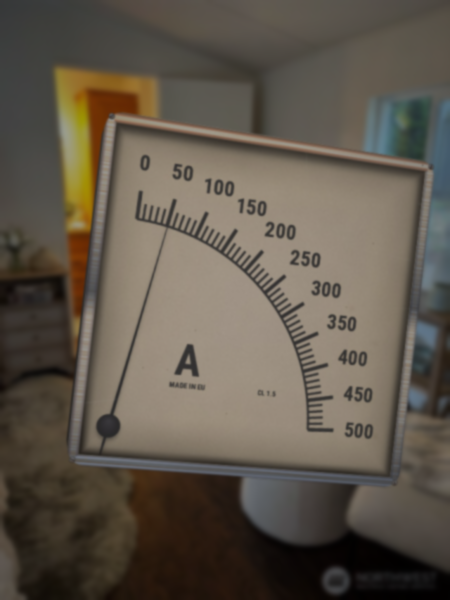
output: **50** A
